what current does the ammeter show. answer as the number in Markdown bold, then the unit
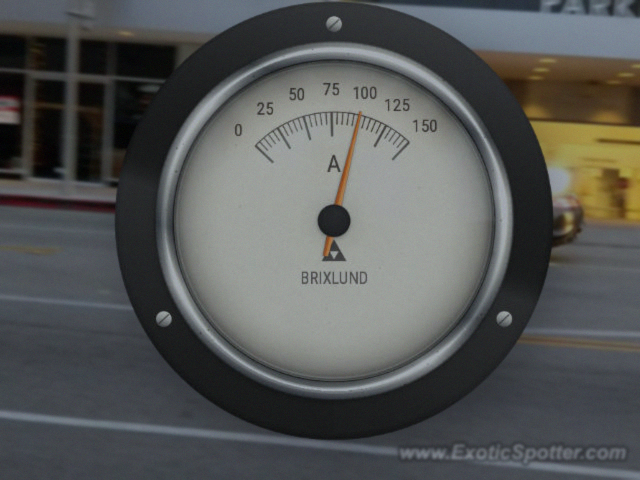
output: **100** A
